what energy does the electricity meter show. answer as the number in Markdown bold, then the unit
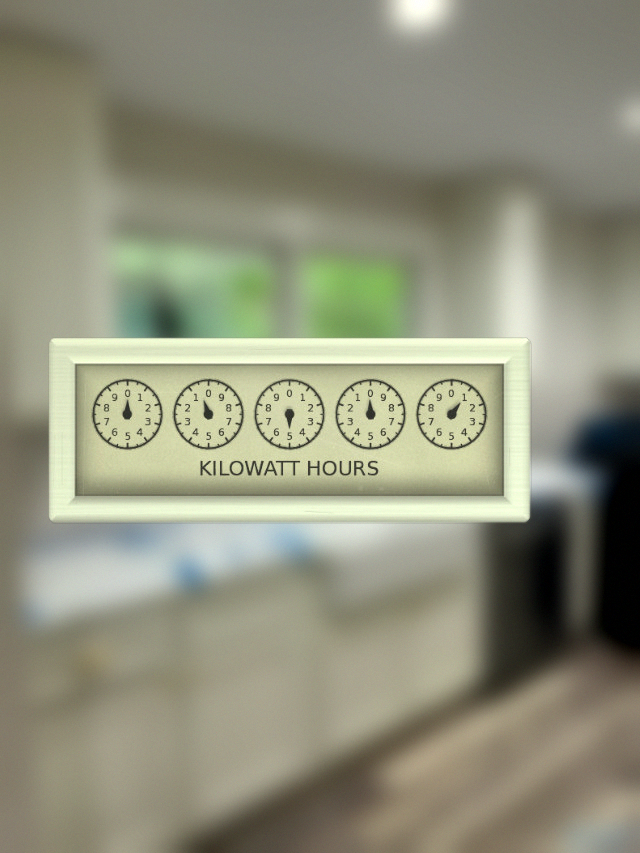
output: **501** kWh
